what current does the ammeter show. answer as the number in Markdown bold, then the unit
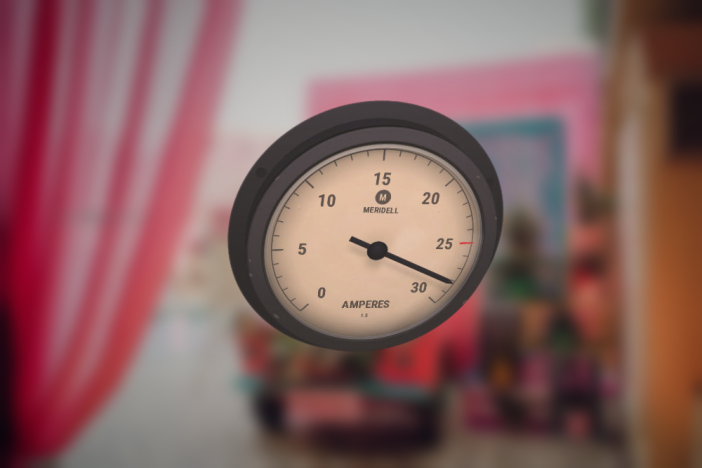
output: **28** A
